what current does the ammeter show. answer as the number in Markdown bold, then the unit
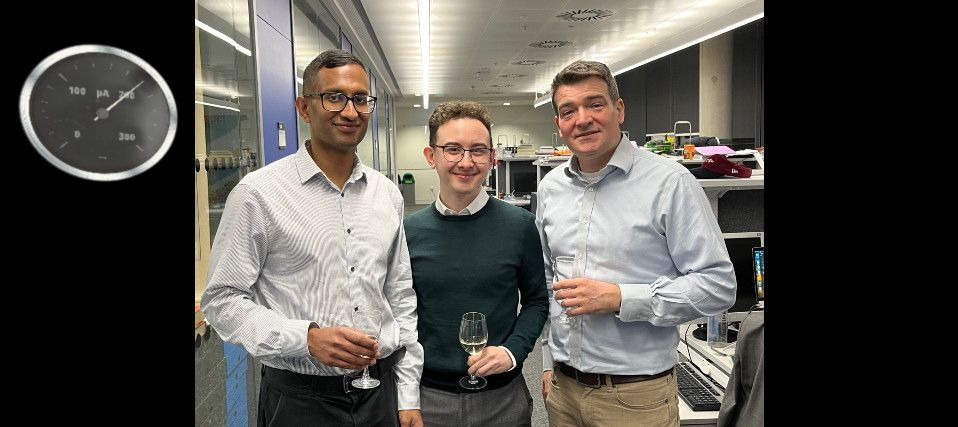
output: **200** µA
